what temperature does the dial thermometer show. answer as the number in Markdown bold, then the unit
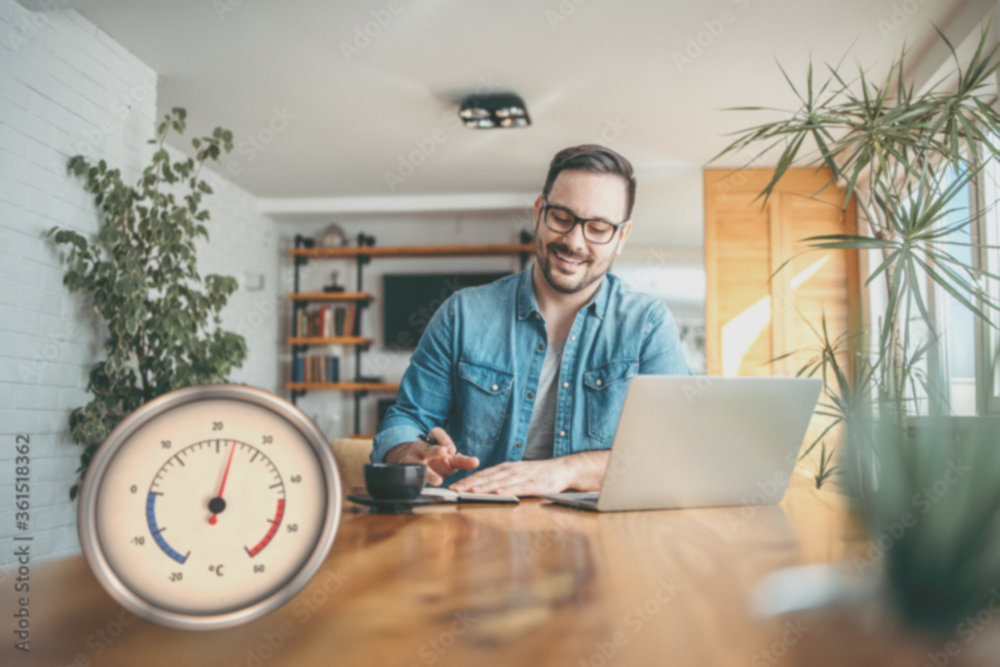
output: **24** °C
